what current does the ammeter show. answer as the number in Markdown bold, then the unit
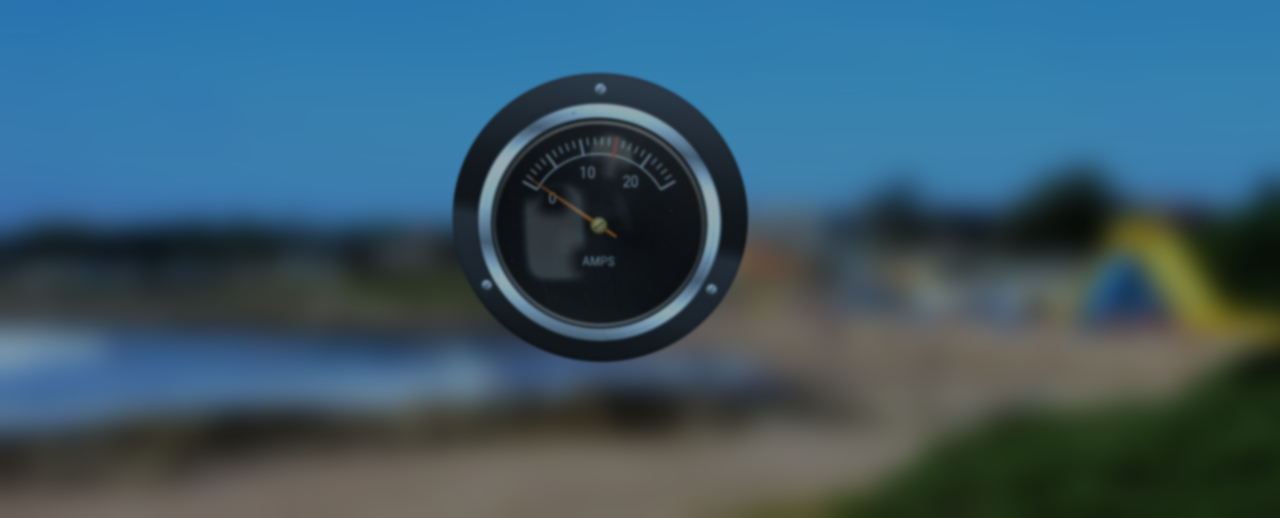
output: **1** A
